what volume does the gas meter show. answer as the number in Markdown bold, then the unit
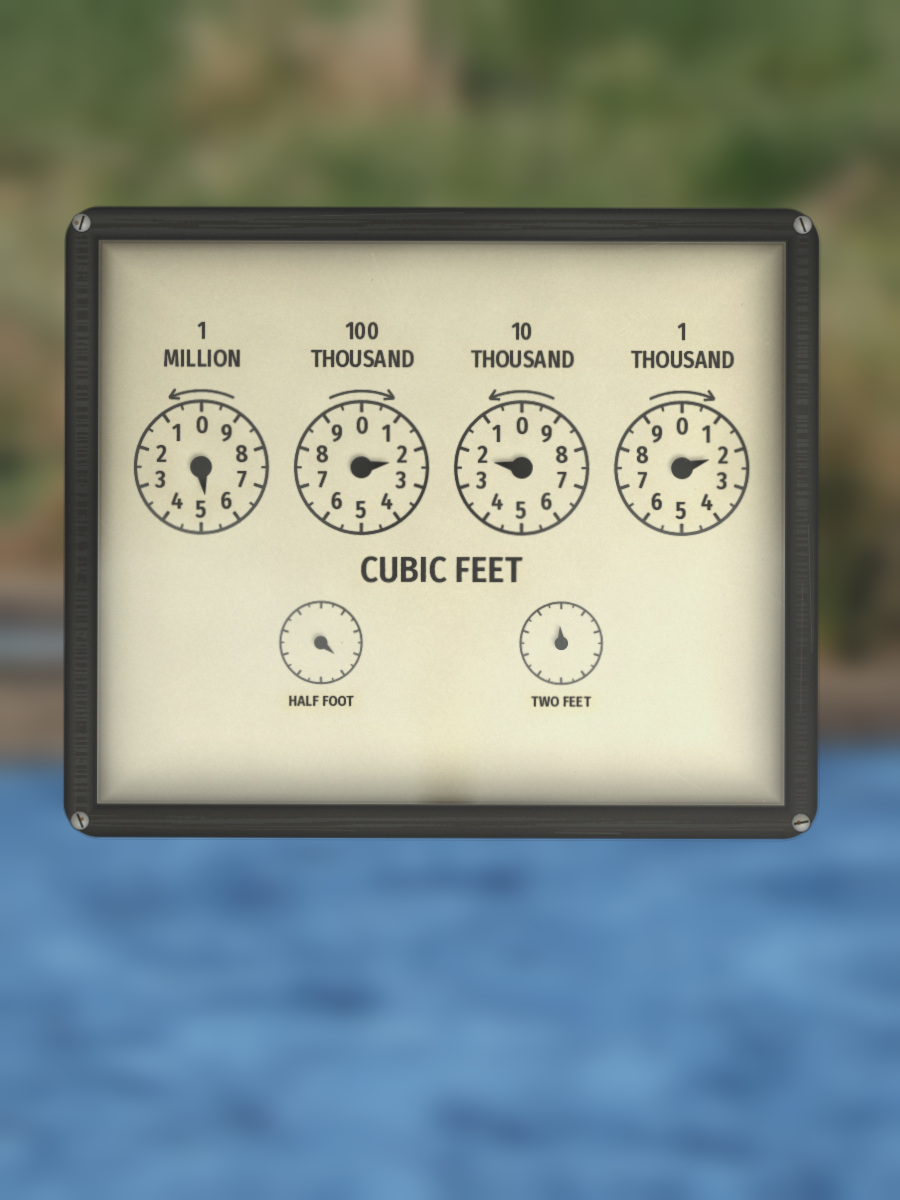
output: **522200** ft³
